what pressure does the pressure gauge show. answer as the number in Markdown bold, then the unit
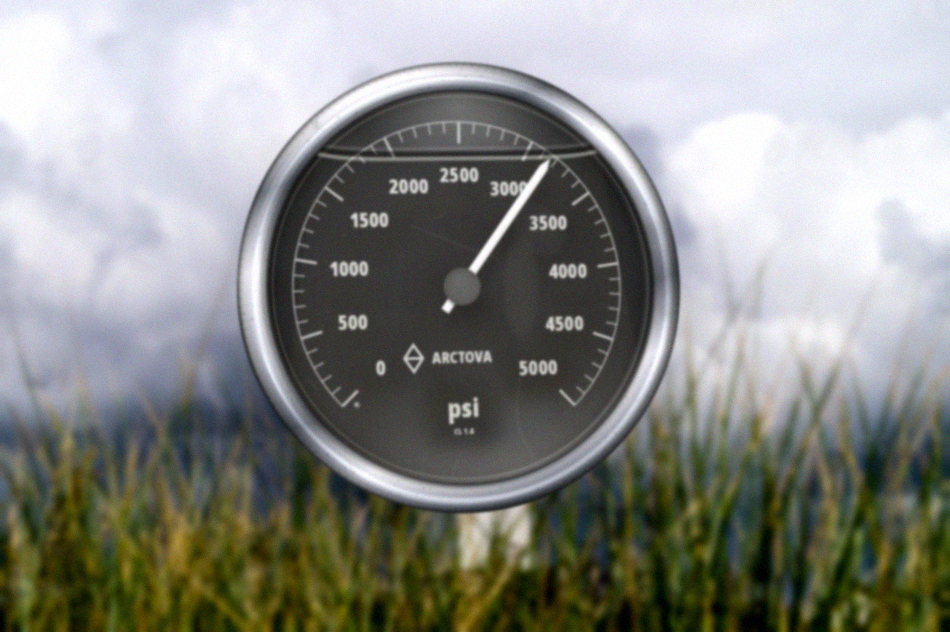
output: **3150** psi
